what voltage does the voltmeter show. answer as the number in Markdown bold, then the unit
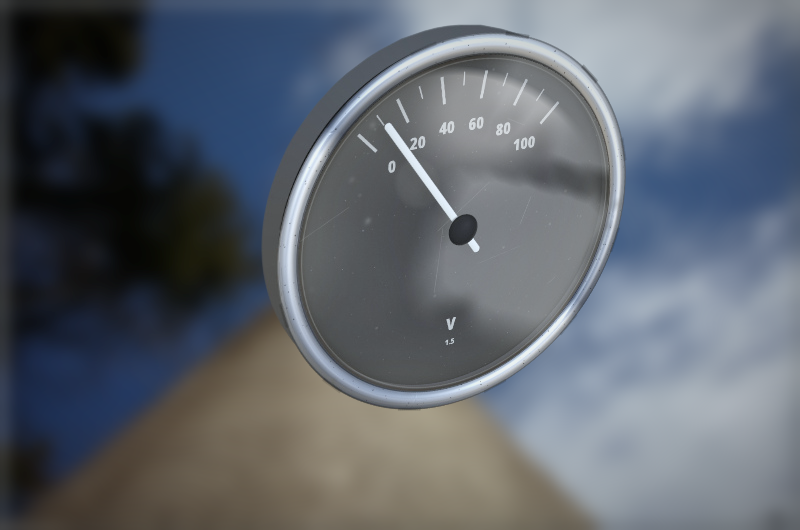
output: **10** V
